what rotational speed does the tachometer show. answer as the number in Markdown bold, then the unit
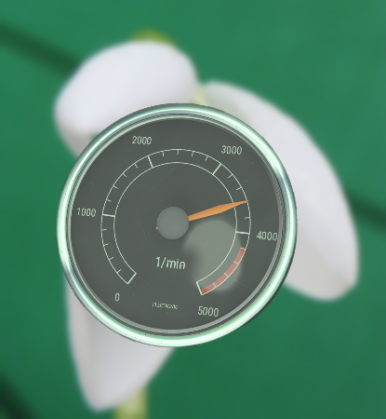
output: **3600** rpm
